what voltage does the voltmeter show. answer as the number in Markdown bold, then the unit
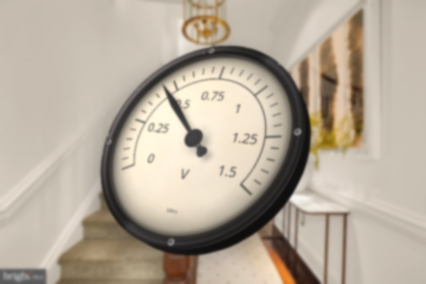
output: **0.45** V
